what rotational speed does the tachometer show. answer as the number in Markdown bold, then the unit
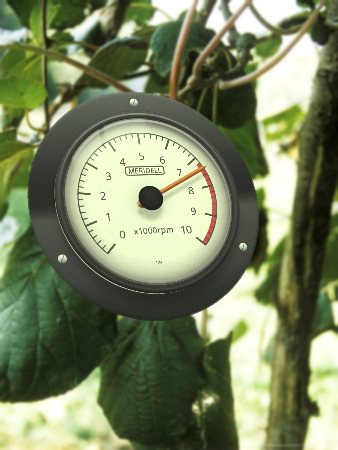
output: **7400** rpm
